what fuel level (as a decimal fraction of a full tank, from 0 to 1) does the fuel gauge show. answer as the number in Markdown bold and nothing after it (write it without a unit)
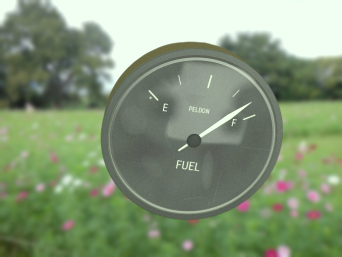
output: **0.875**
